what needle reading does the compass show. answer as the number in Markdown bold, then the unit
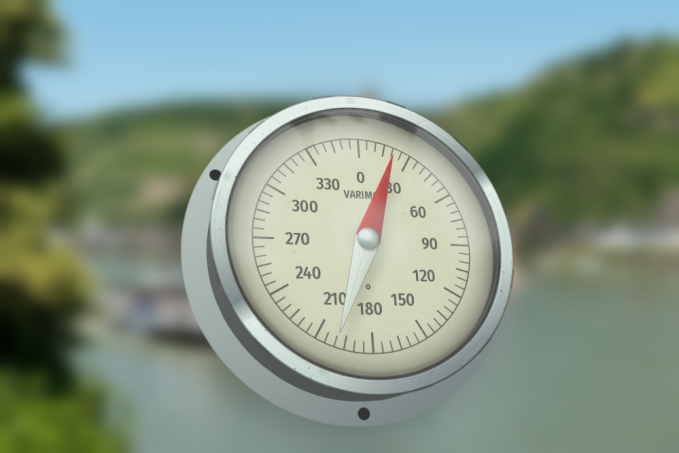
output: **20** °
